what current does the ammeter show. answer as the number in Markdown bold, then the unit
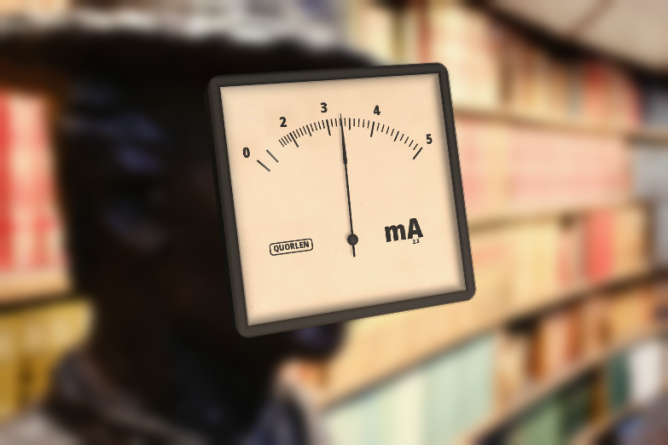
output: **3.3** mA
